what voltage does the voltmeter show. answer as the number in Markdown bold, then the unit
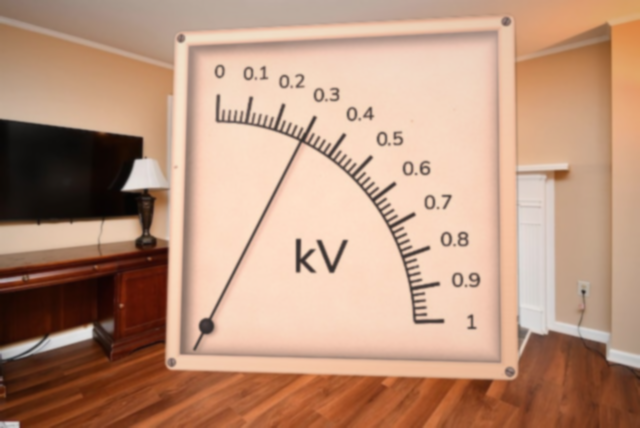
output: **0.3** kV
